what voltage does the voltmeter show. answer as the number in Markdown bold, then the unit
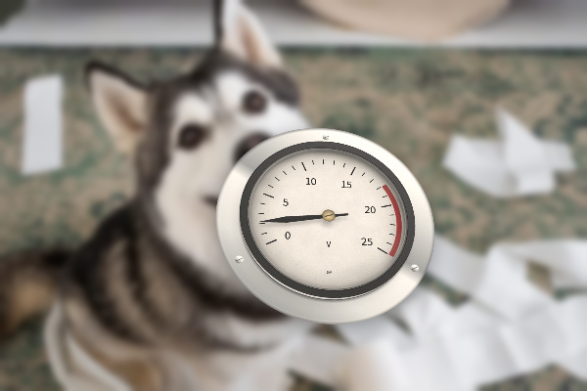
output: **2** V
